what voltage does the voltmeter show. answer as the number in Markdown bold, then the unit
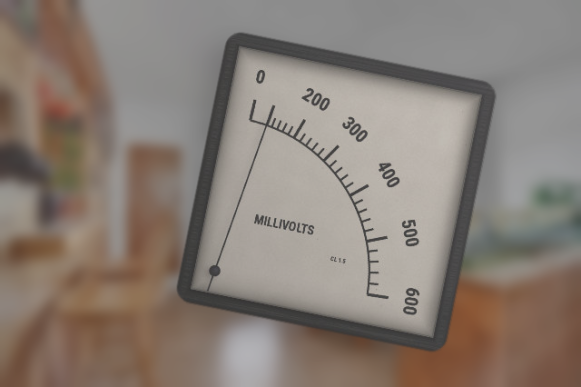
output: **100** mV
